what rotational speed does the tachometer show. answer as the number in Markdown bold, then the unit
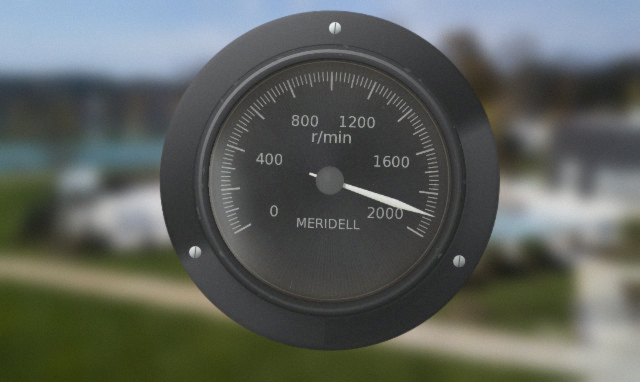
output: **1900** rpm
